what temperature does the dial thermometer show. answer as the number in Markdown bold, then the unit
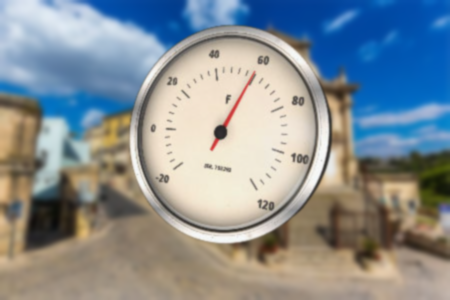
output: **60** °F
